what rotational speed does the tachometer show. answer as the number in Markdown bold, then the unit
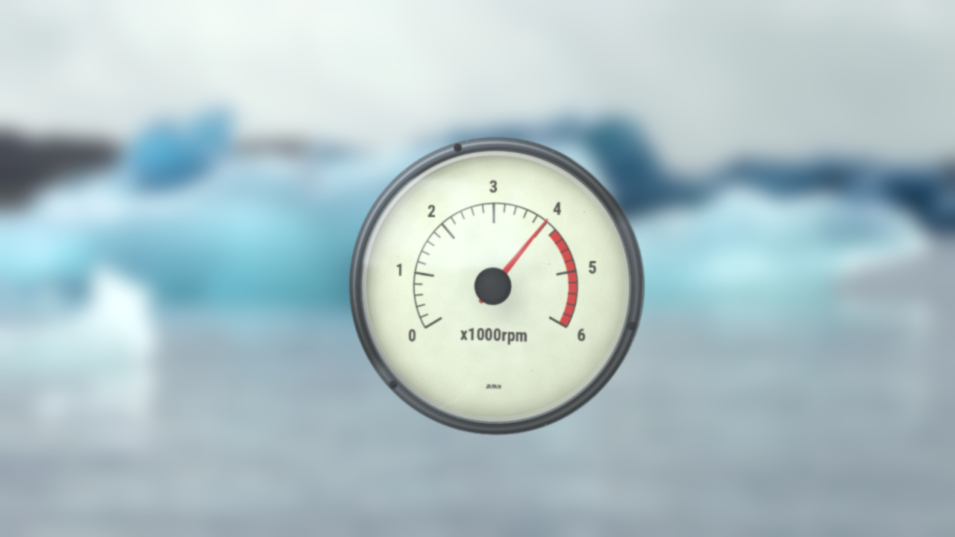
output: **4000** rpm
